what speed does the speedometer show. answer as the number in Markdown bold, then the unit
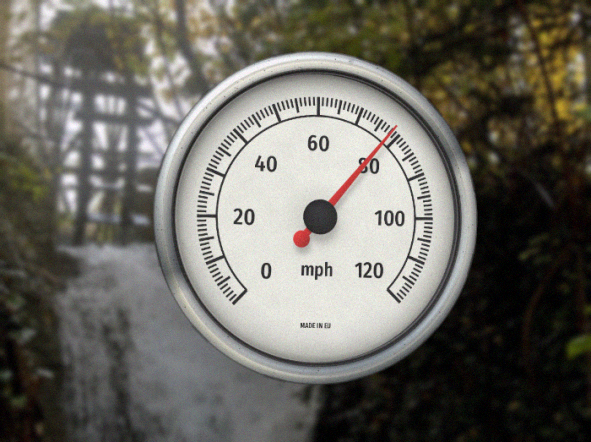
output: **78** mph
